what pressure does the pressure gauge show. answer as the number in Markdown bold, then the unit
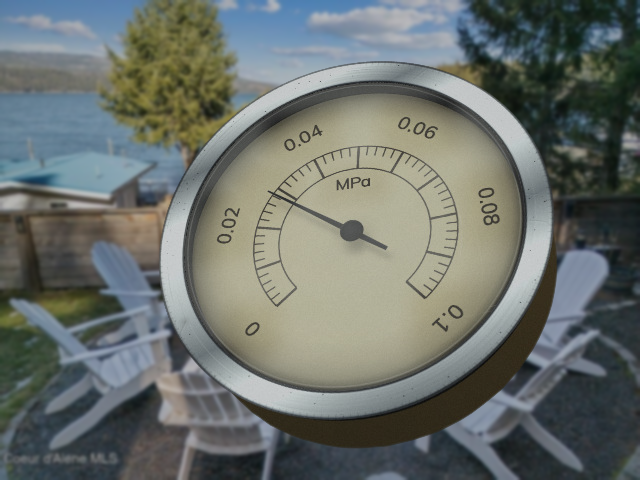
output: **0.028** MPa
